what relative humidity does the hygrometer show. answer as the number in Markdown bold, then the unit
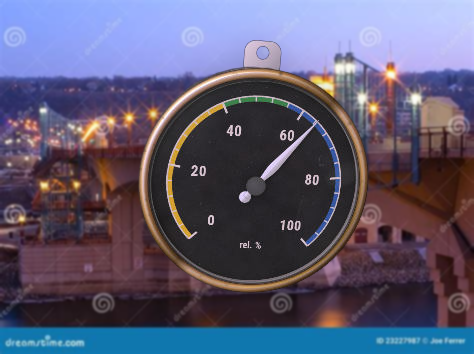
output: **64** %
